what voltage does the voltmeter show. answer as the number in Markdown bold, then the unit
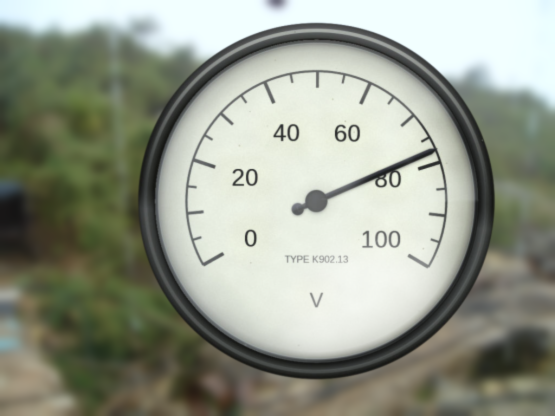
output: **77.5** V
